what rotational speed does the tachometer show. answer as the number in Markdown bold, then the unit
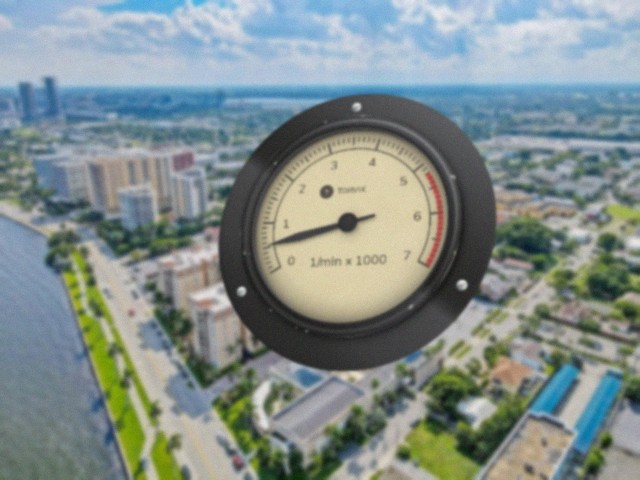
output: **500** rpm
